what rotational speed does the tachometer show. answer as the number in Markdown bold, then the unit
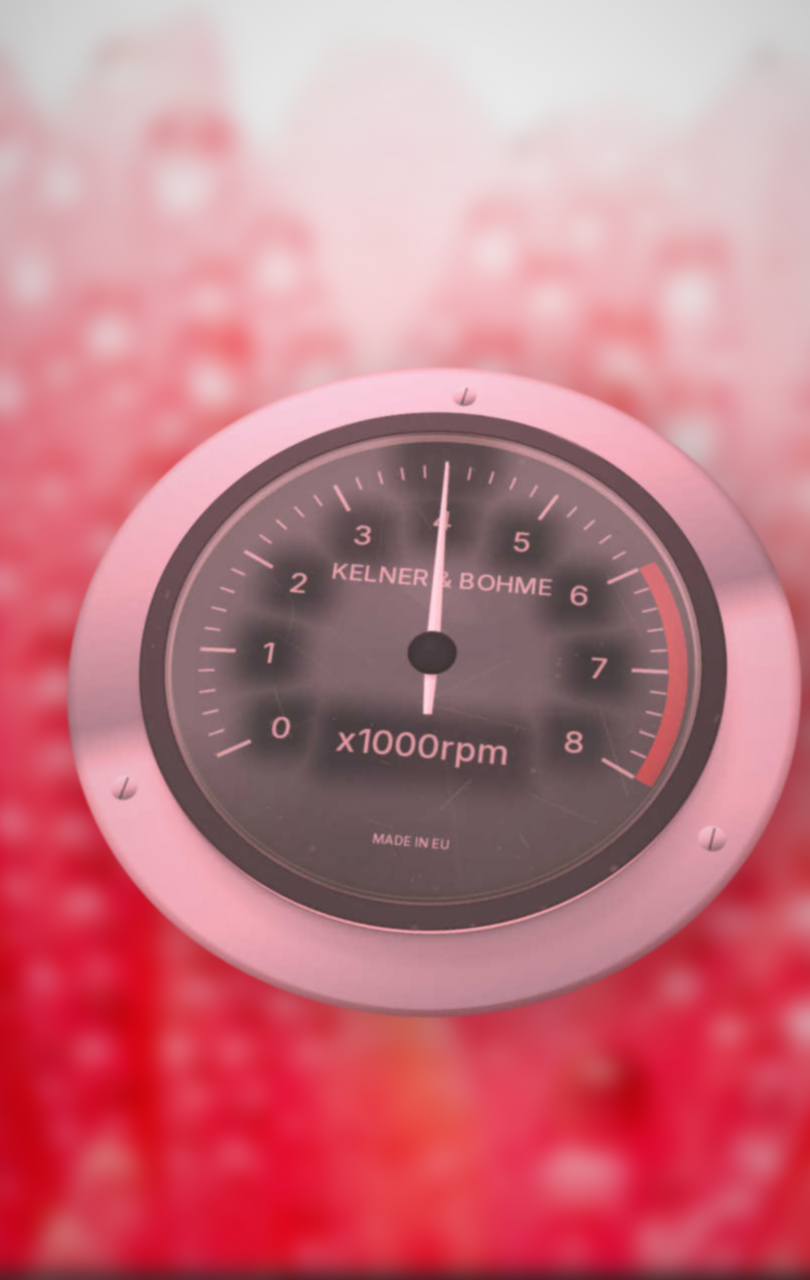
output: **4000** rpm
